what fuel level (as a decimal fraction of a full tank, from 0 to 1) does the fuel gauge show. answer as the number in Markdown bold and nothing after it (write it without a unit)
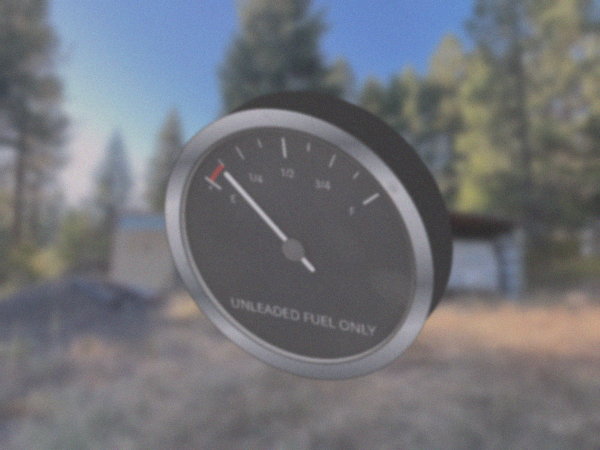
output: **0.125**
